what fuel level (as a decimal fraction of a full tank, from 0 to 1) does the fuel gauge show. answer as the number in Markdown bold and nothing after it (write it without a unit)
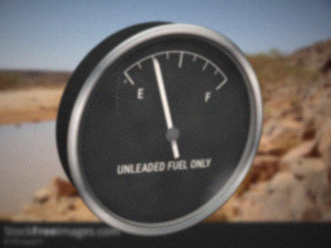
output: **0.25**
